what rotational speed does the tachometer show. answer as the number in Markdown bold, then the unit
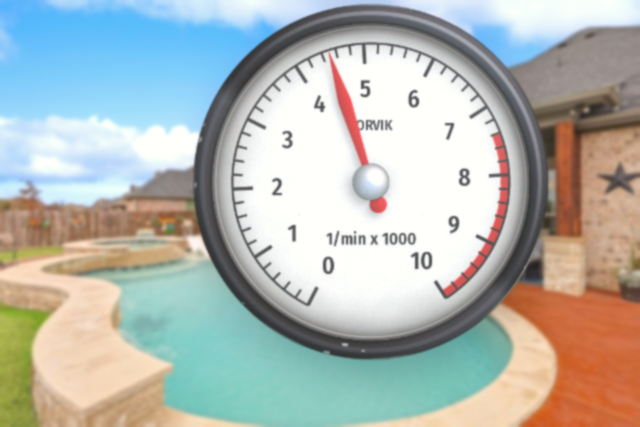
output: **4500** rpm
